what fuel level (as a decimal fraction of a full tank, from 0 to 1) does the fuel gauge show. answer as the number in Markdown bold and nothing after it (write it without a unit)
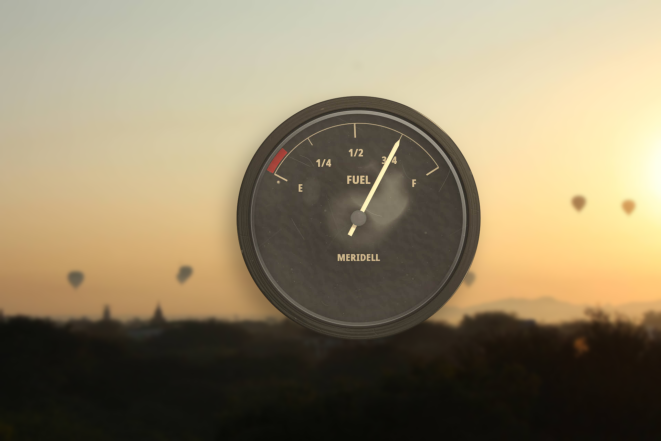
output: **0.75**
